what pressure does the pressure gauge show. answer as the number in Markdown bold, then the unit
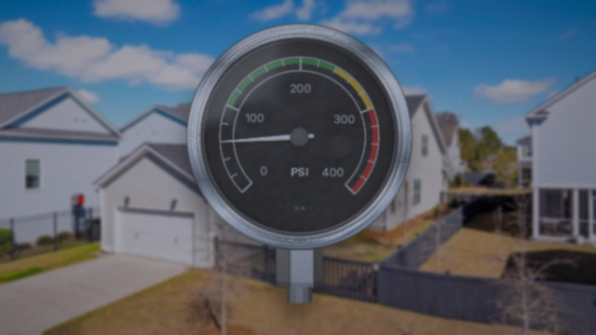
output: **60** psi
